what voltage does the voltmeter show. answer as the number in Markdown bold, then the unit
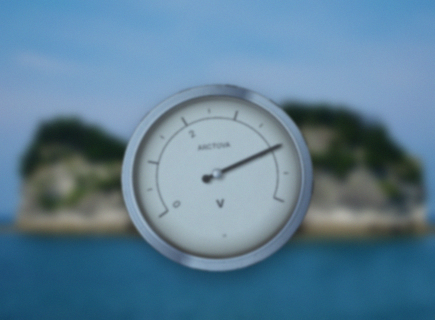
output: **4** V
